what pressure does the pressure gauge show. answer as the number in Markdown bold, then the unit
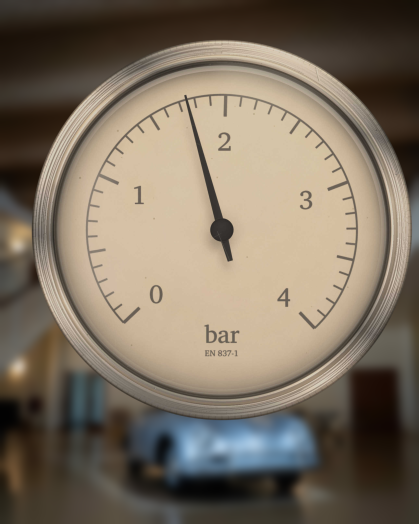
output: **1.75** bar
